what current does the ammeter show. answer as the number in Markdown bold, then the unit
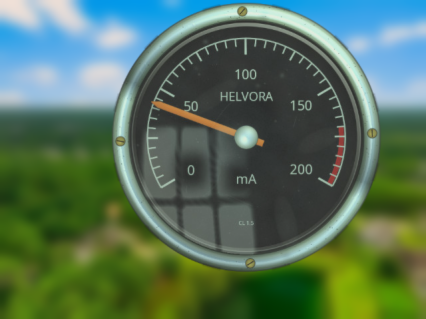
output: **42.5** mA
